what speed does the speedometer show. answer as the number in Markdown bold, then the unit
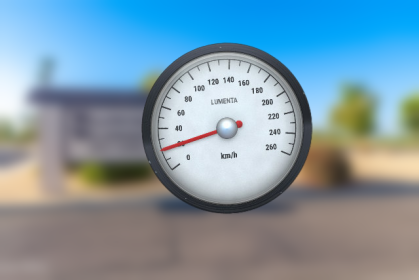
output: **20** km/h
